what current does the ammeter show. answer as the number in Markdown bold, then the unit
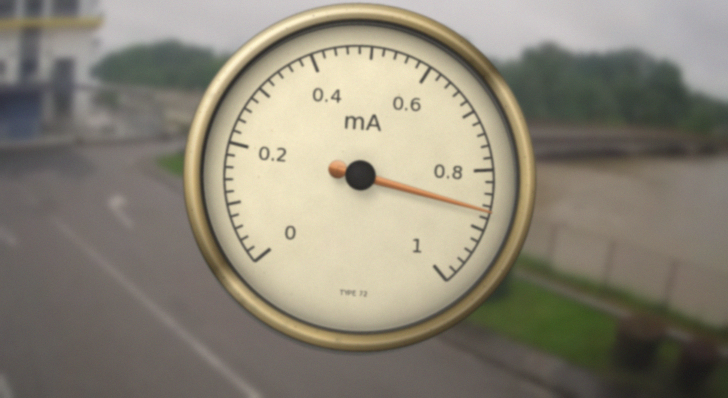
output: **0.87** mA
